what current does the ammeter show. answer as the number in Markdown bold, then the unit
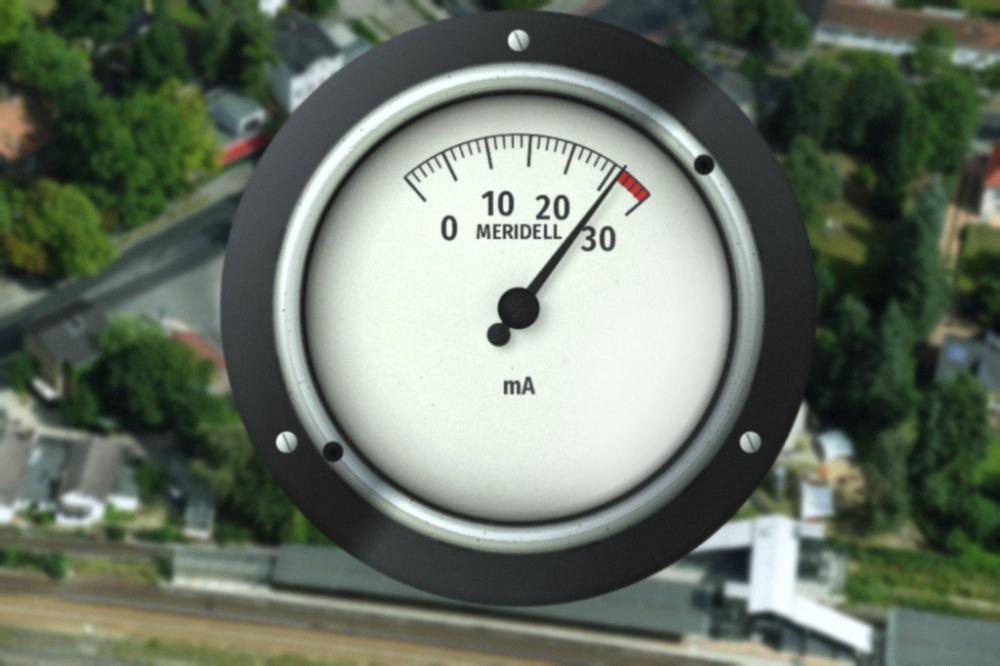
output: **26** mA
